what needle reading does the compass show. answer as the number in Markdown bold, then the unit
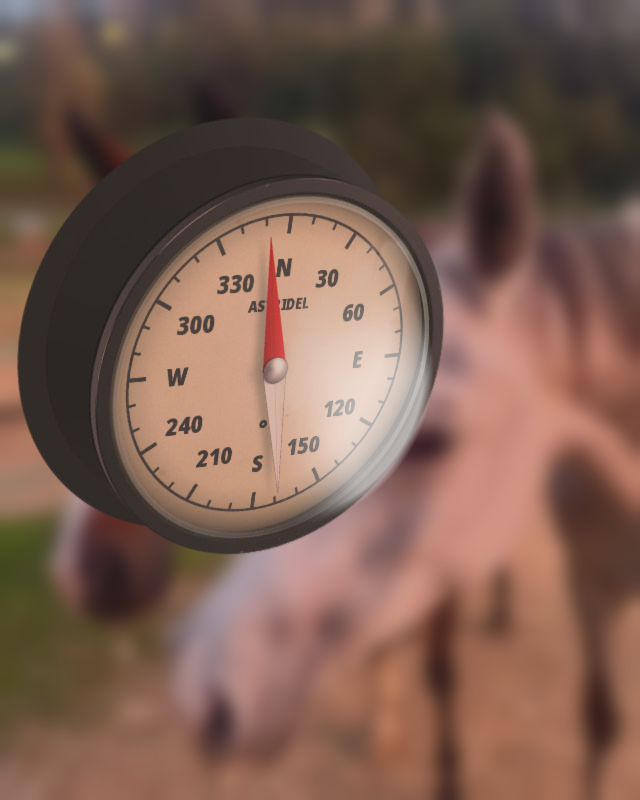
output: **350** °
